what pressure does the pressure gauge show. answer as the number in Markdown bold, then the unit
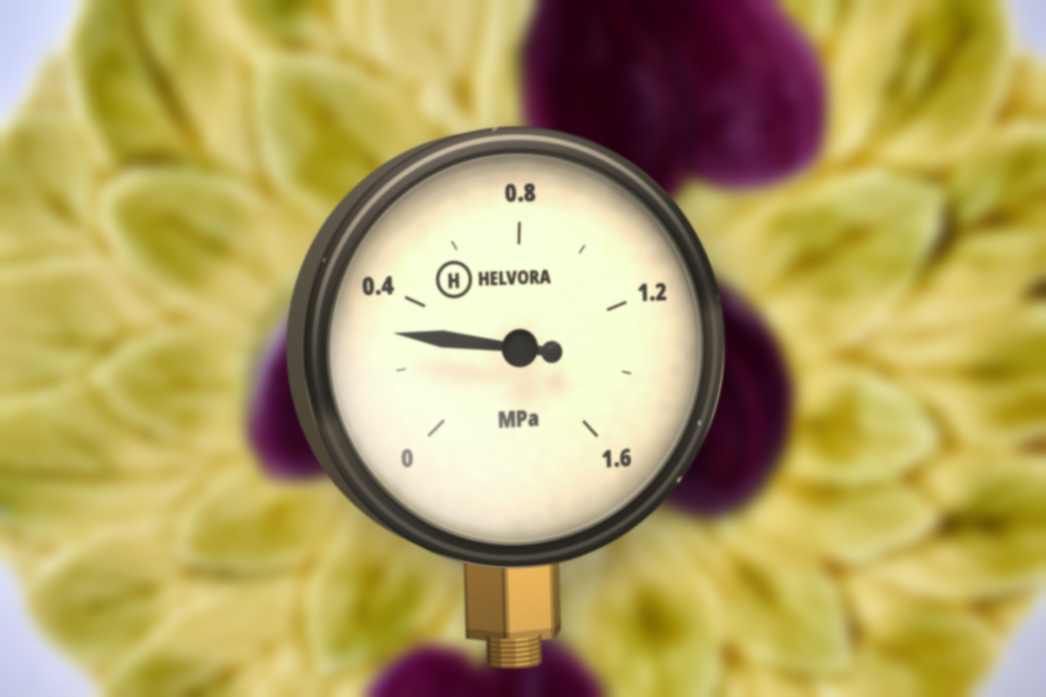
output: **0.3** MPa
